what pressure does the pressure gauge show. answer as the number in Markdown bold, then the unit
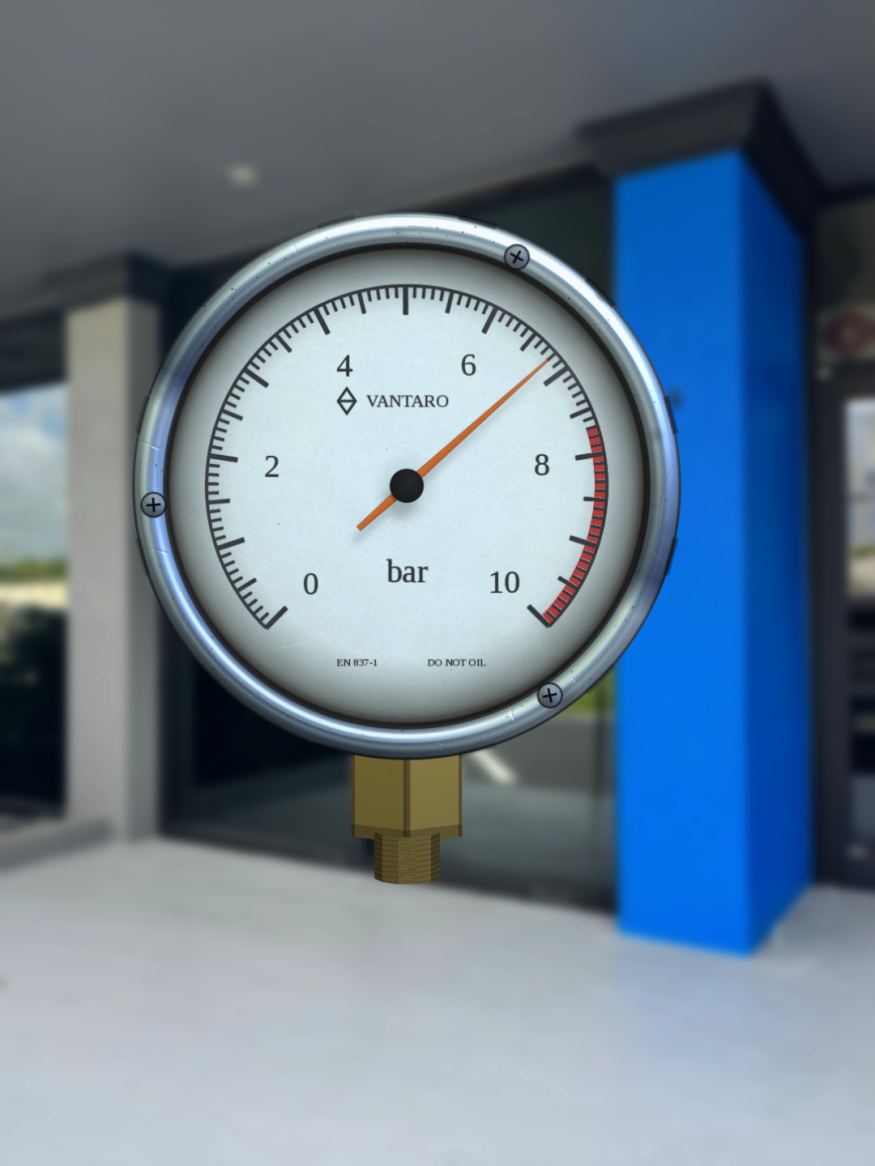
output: **6.8** bar
